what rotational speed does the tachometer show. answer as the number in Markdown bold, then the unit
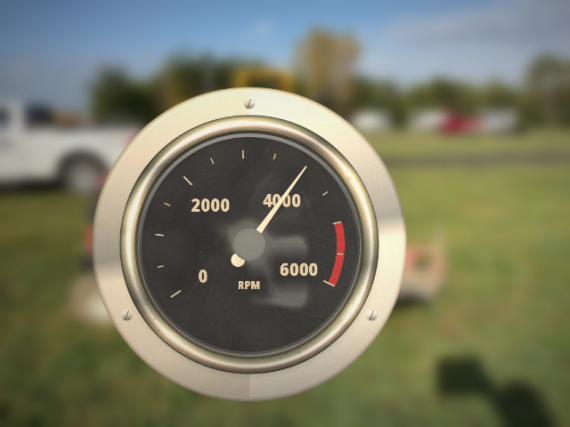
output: **4000** rpm
